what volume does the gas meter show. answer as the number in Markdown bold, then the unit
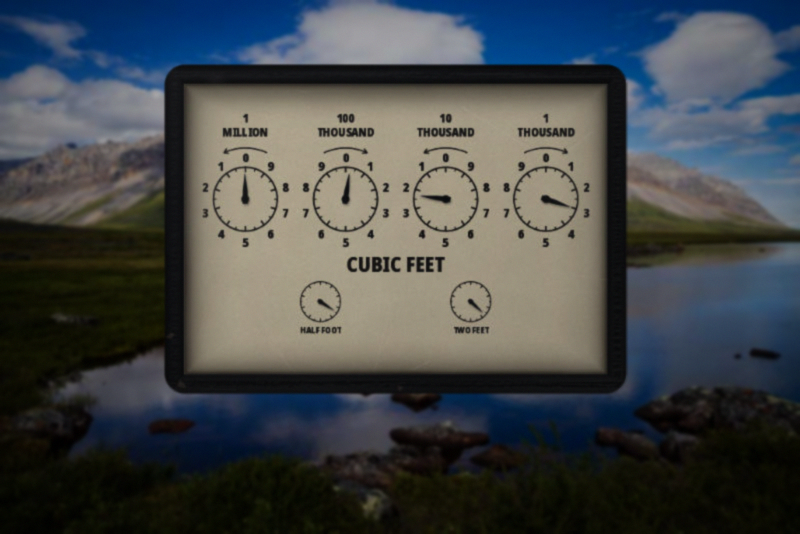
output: **2300** ft³
